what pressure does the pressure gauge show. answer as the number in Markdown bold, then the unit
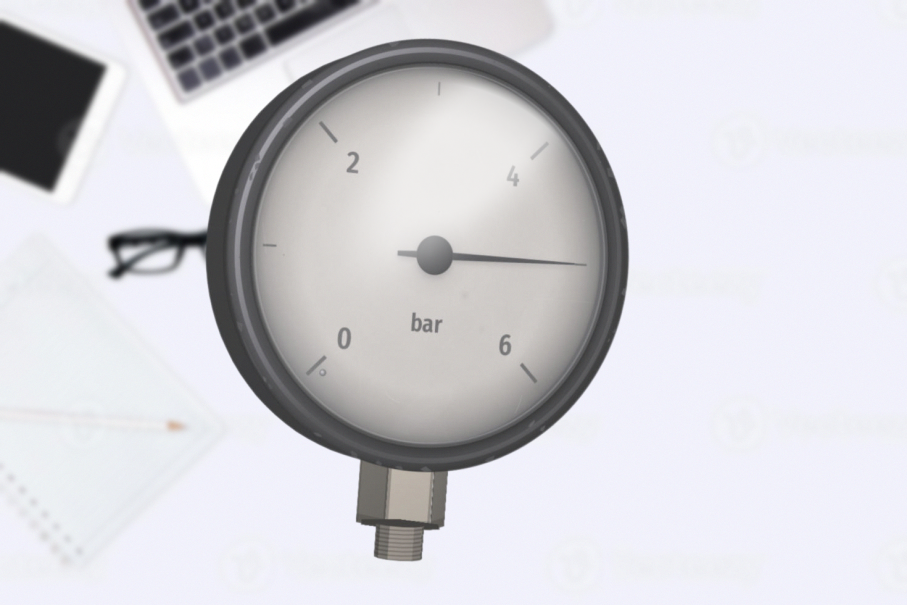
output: **5** bar
